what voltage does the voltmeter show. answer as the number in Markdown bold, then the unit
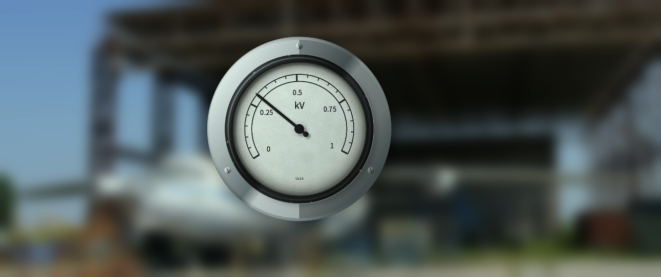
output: **0.3** kV
